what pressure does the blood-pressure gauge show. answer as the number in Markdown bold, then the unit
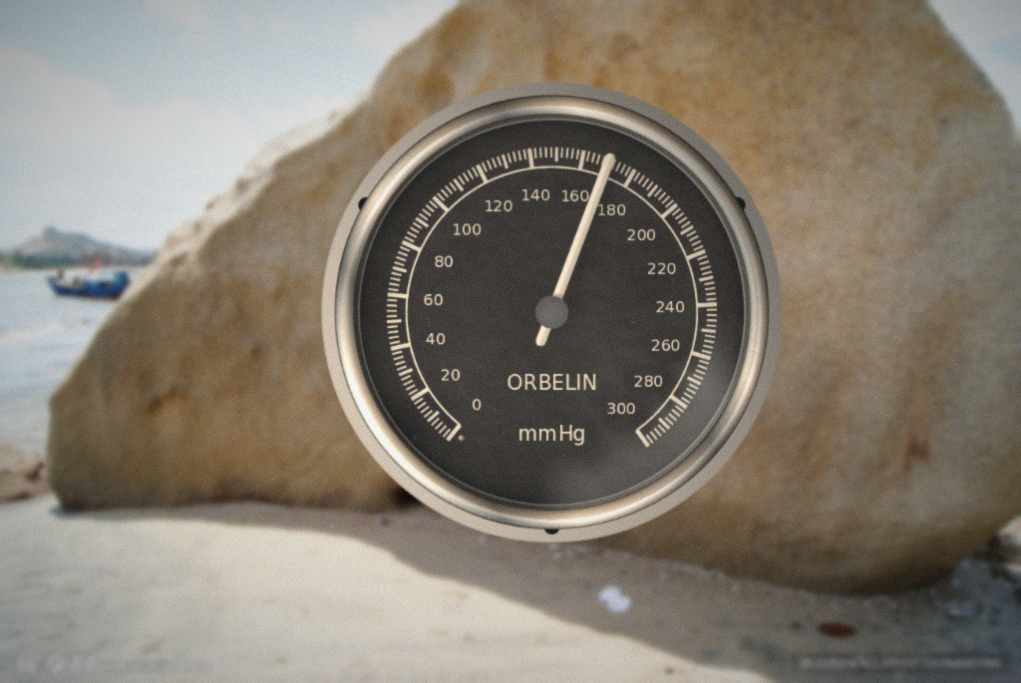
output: **170** mmHg
